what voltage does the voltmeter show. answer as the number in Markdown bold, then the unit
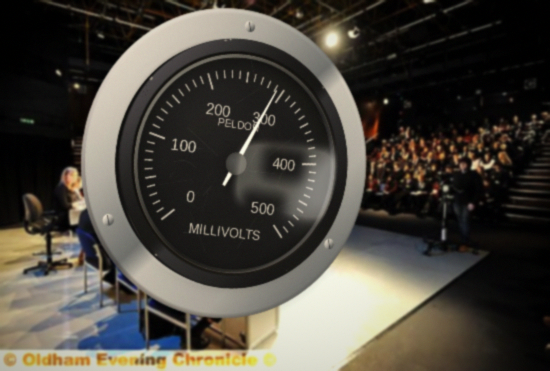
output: **290** mV
